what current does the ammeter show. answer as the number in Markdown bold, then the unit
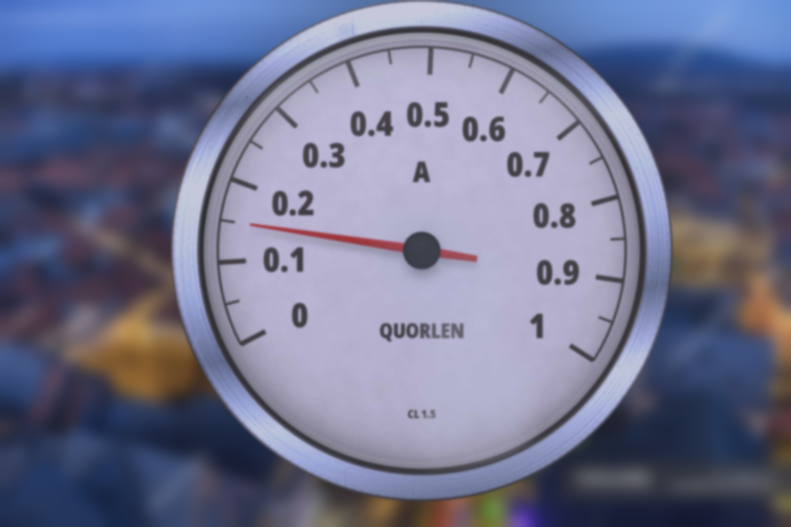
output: **0.15** A
